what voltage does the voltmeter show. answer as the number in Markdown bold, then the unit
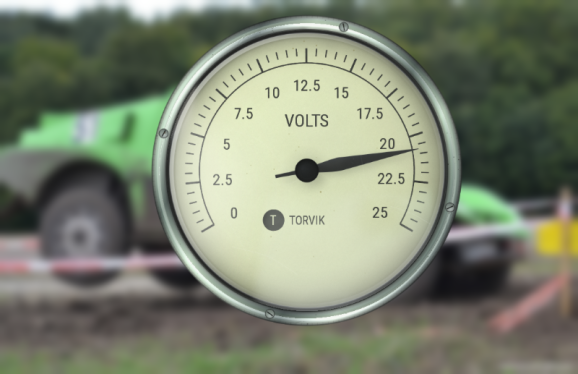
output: **20.75** V
